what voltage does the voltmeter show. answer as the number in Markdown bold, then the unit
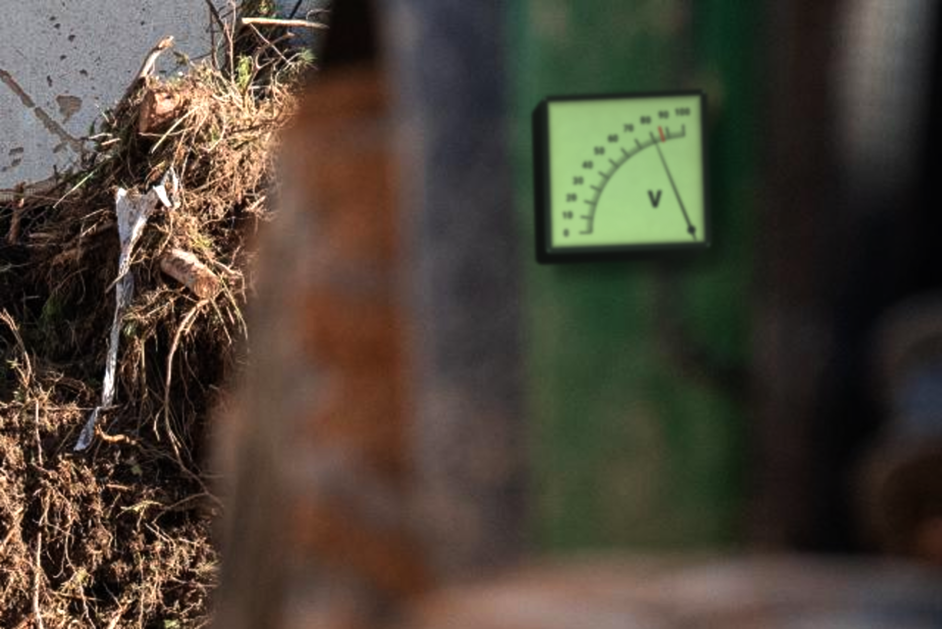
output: **80** V
